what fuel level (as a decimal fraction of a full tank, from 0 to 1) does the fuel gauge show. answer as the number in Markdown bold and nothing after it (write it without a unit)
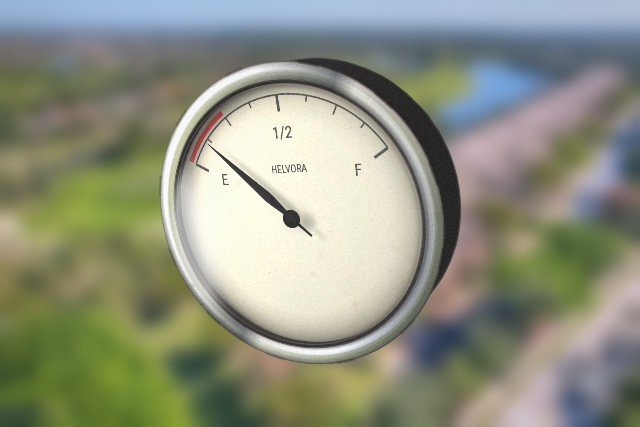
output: **0.125**
